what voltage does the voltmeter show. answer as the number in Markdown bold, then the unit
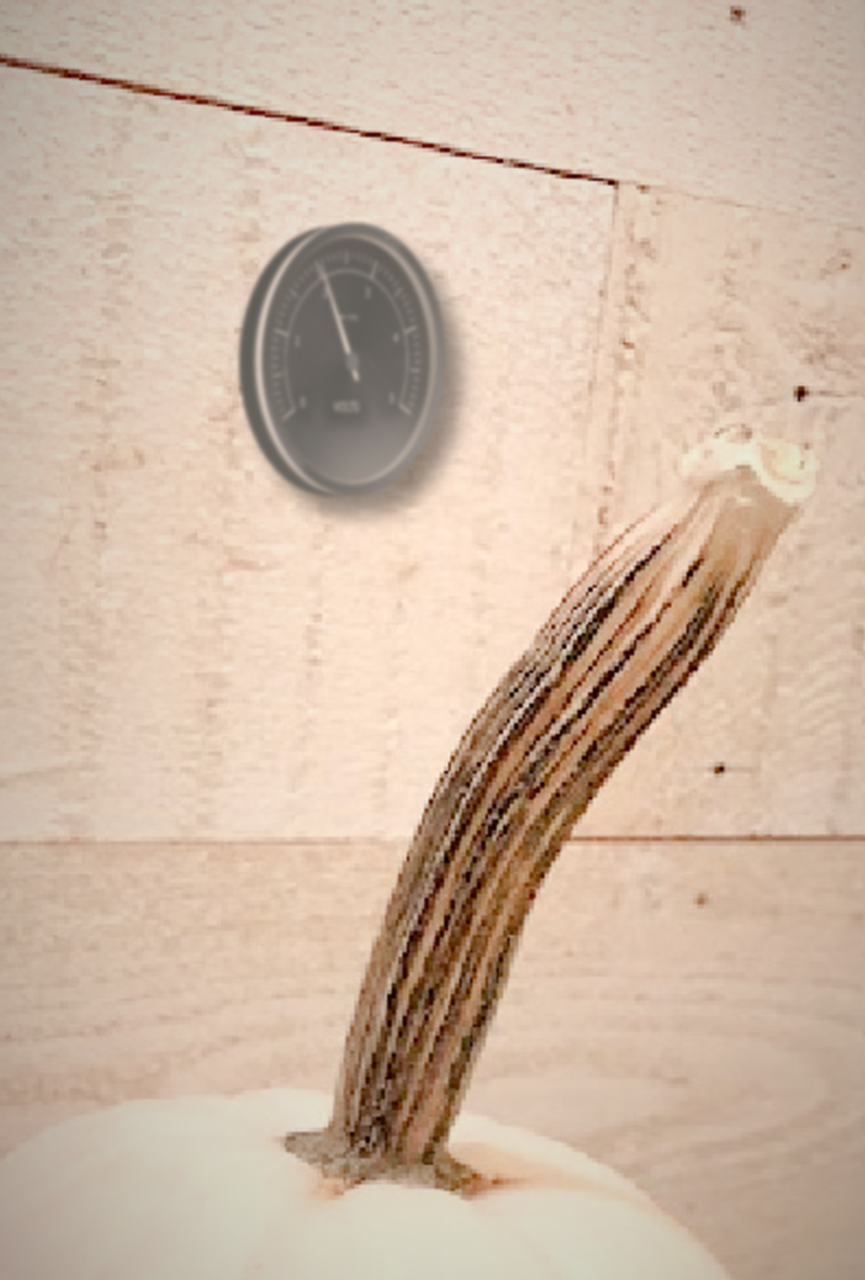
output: **2** V
